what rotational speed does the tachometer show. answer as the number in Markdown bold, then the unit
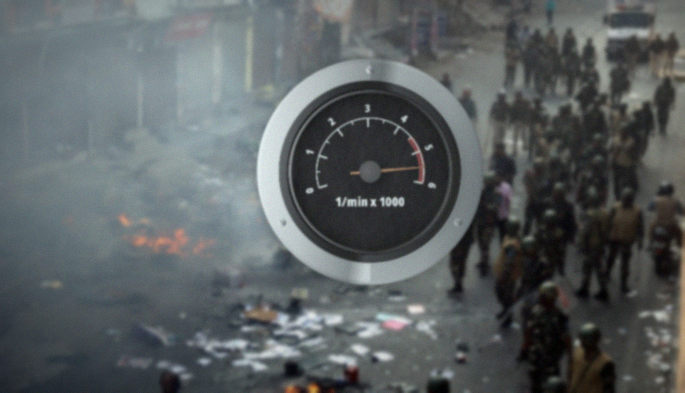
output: **5500** rpm
